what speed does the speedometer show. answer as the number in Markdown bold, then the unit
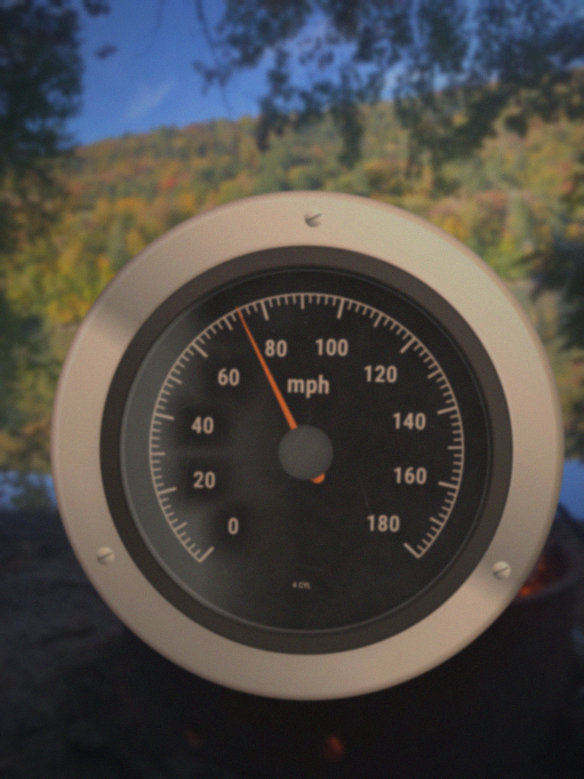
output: **74** mph
